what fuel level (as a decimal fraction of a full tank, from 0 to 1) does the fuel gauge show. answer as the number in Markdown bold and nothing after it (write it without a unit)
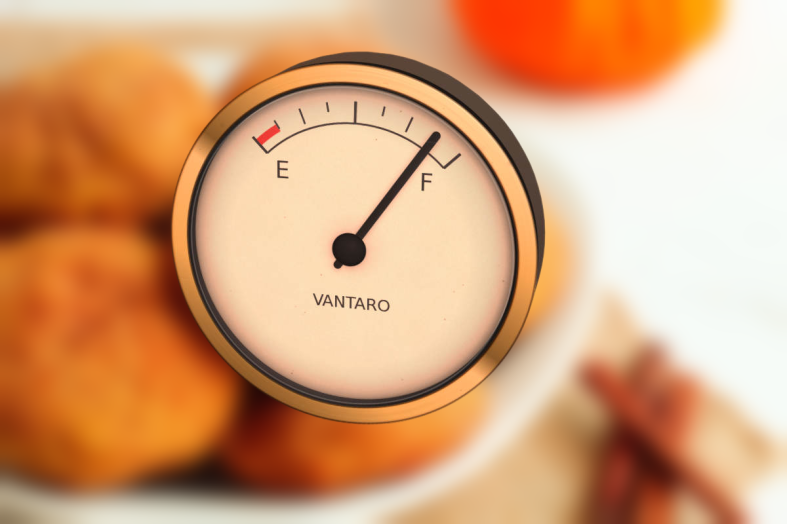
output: **0.875**
